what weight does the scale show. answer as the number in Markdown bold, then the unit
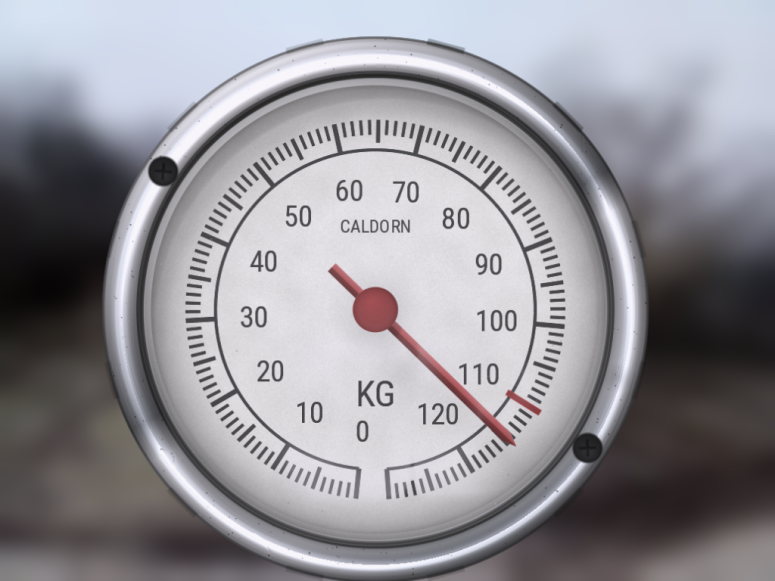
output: **114.5** kg
